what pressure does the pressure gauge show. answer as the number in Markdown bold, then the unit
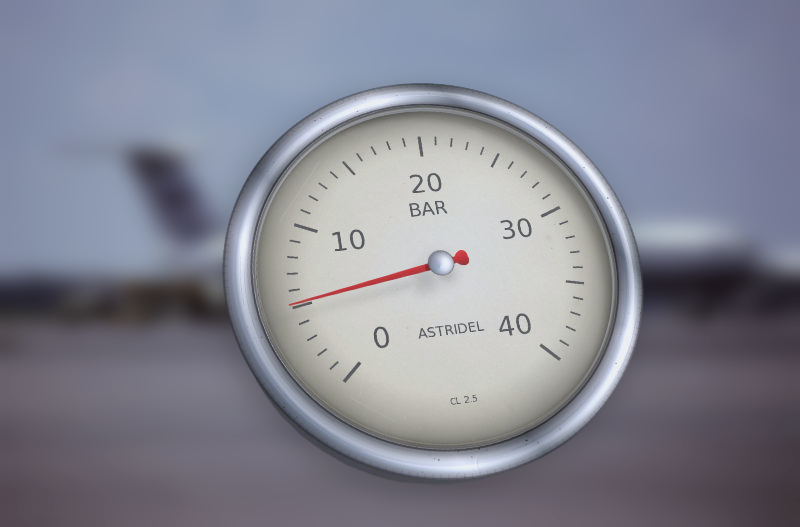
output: **5** bar
